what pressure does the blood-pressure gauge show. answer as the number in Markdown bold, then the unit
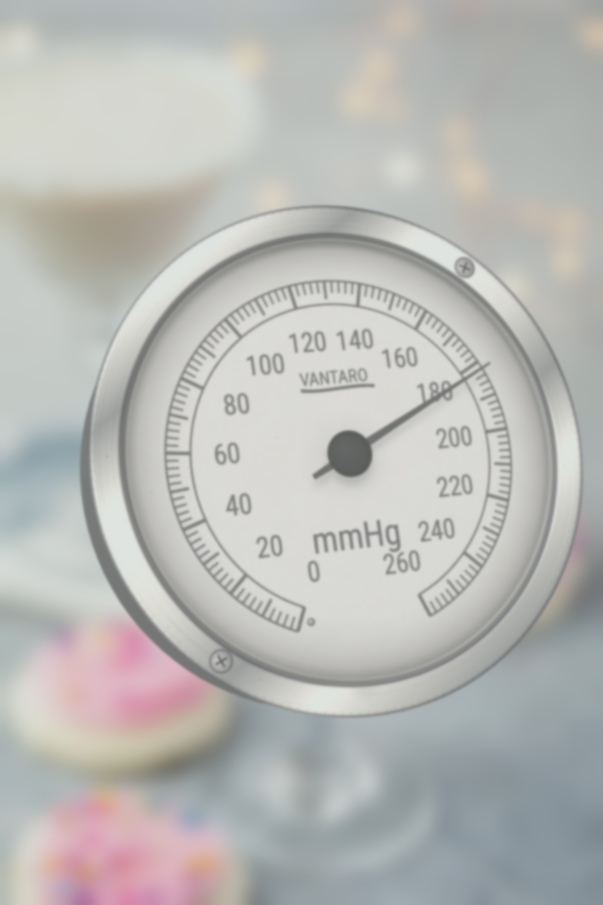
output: **182** mmHg
